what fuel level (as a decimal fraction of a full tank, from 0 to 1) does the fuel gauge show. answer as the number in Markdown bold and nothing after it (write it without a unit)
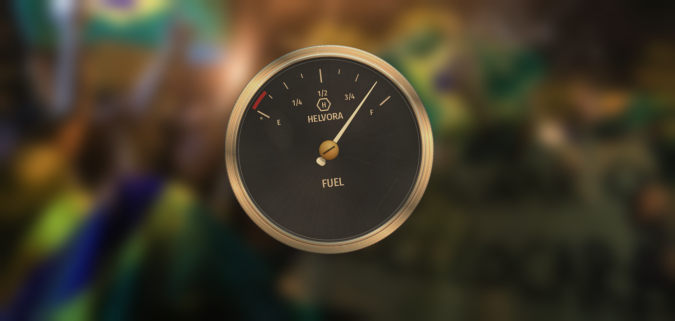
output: **0.875**
